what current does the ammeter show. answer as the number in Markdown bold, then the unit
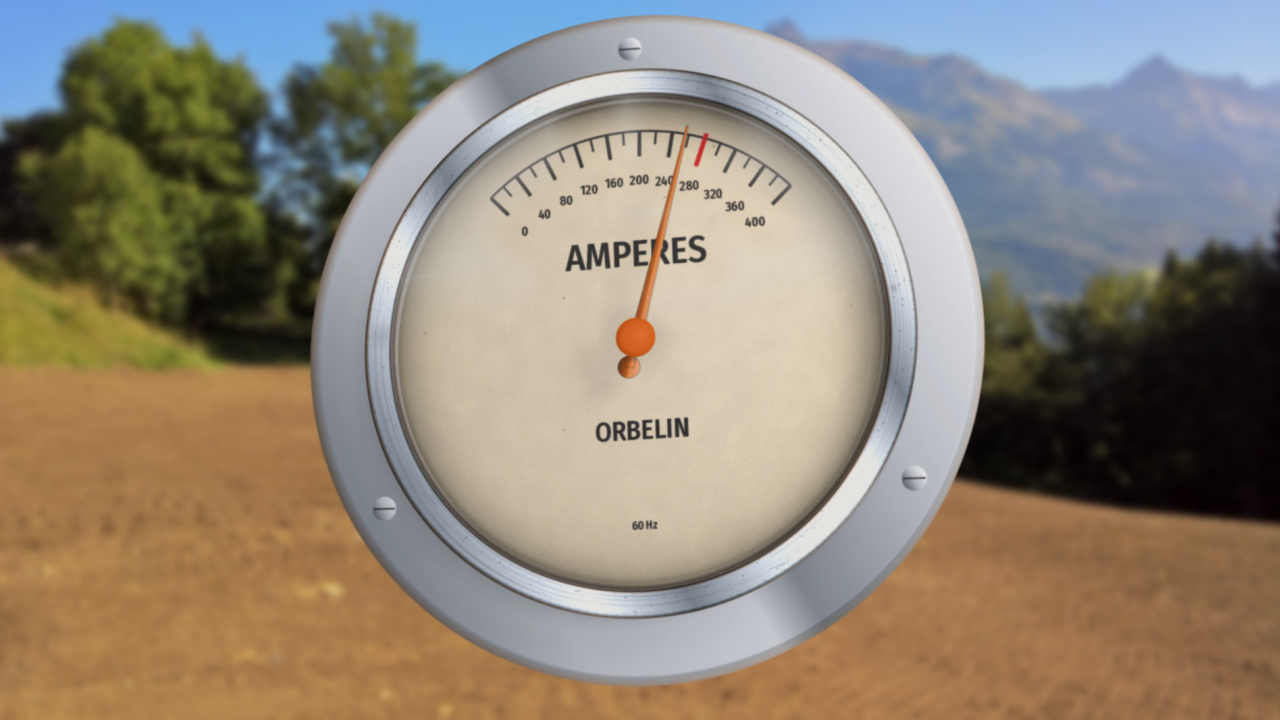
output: **260** A
